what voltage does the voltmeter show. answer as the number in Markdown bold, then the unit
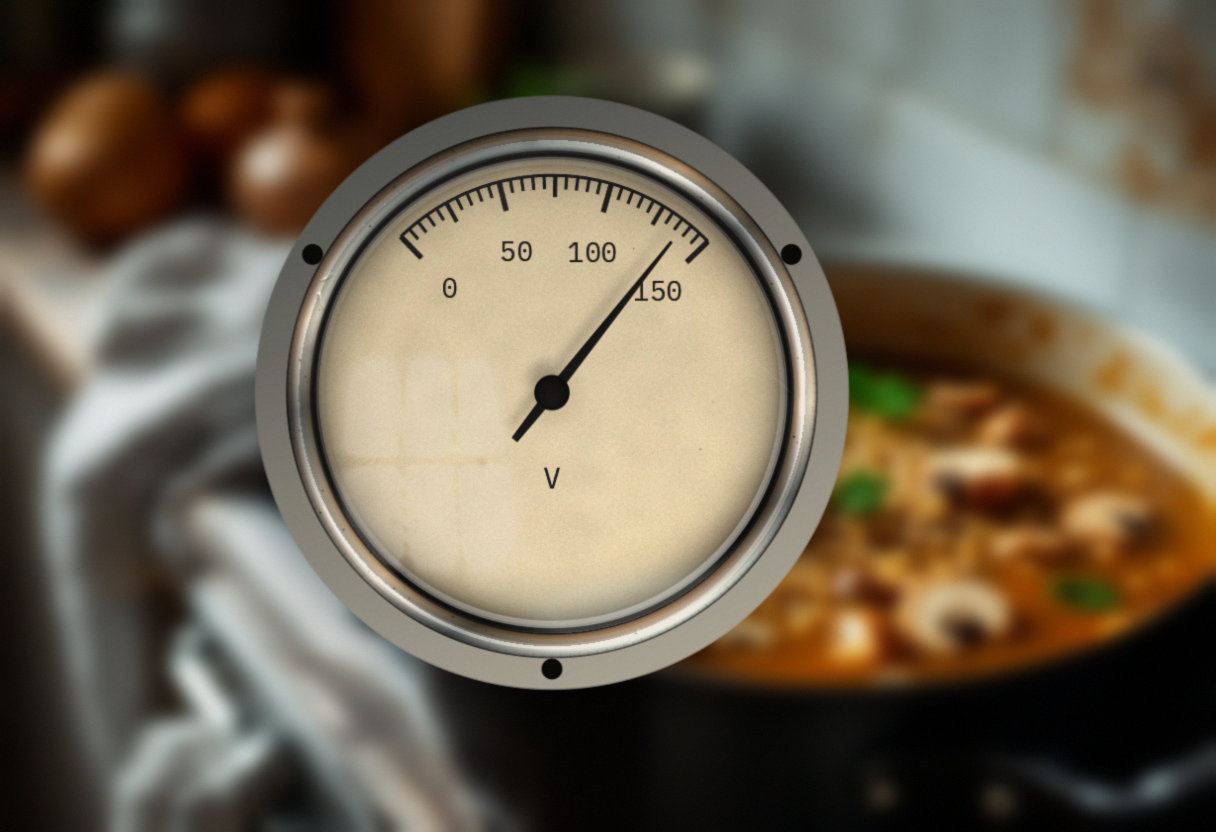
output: **137.5** V
